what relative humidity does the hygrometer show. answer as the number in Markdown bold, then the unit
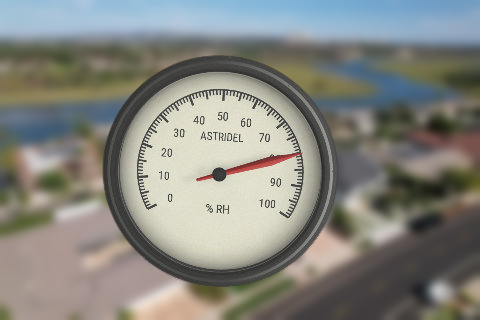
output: **80** %
